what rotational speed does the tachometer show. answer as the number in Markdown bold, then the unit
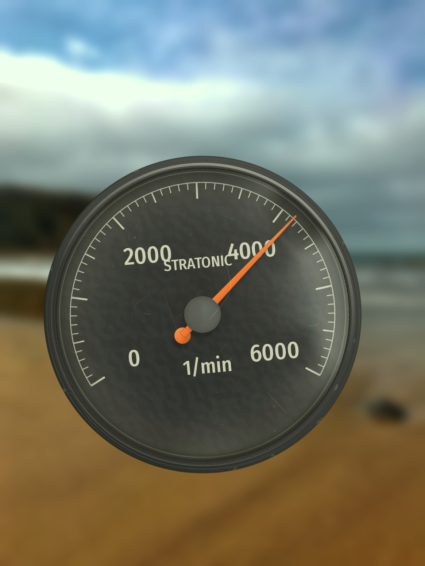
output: **4150** rpm
